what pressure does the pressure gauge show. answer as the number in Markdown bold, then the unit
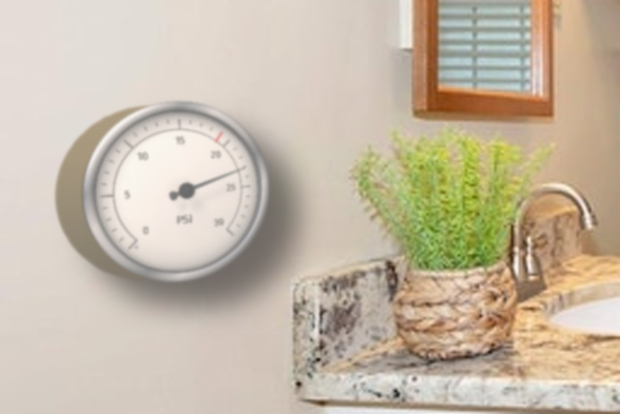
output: **23** psi
